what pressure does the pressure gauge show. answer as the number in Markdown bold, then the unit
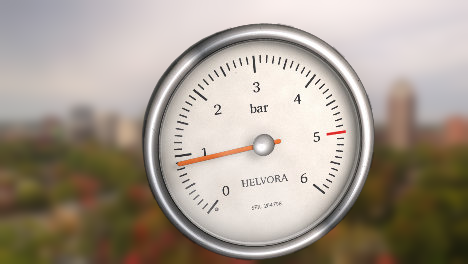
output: **0.9** bar
